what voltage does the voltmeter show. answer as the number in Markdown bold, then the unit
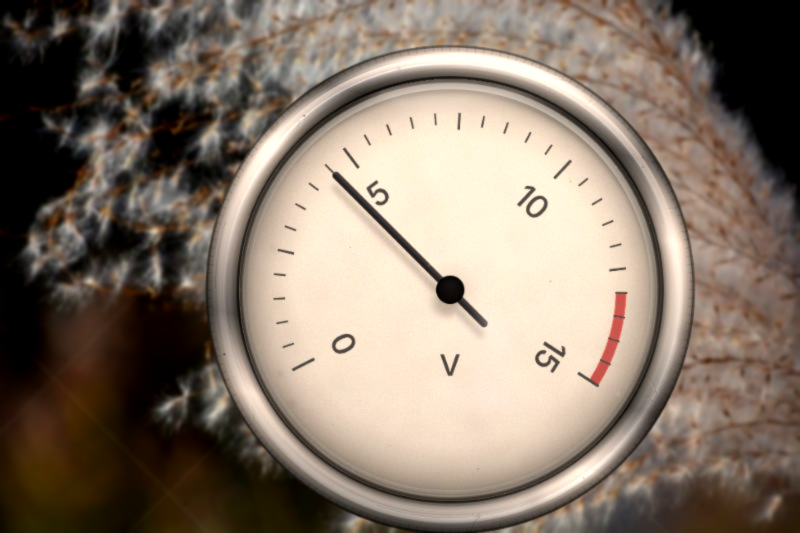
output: **4.5** V
